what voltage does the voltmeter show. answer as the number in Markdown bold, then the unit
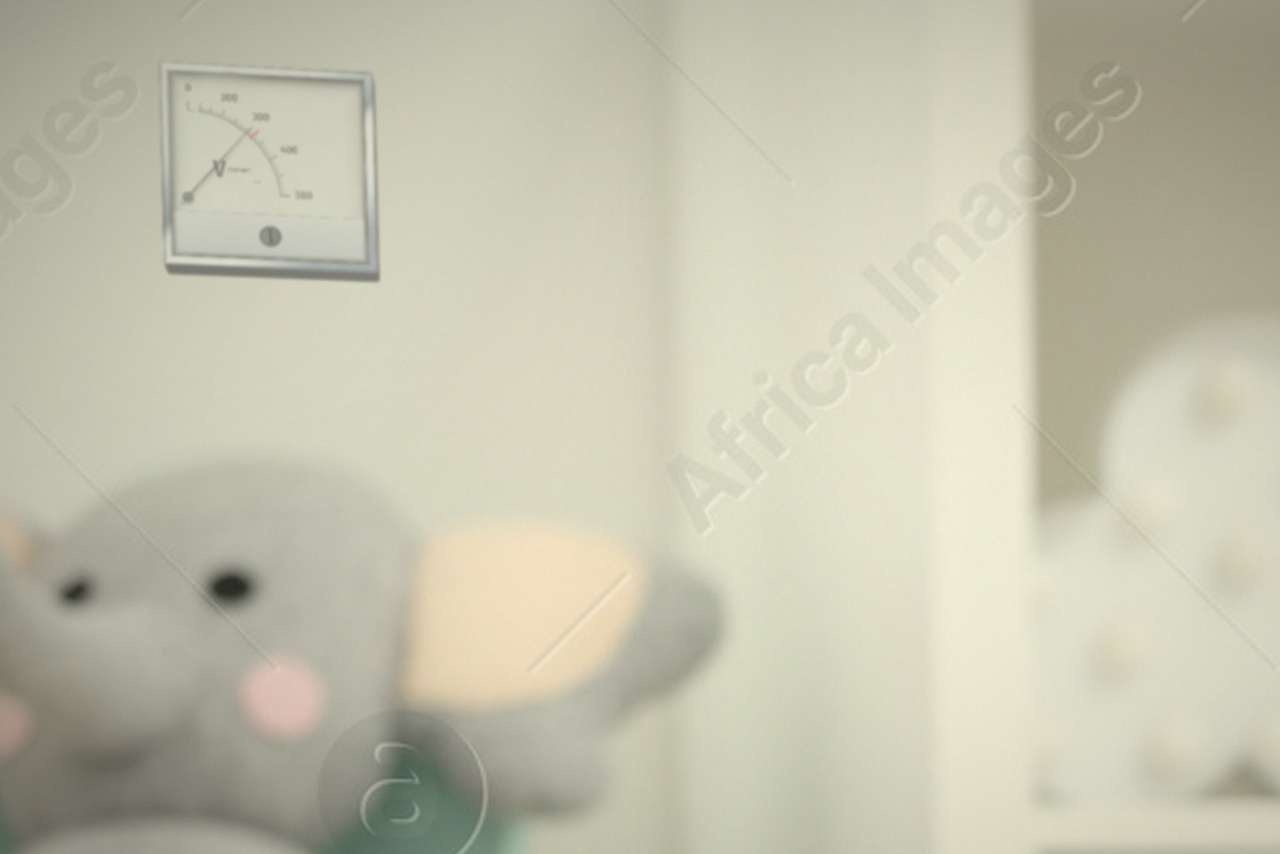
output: **300** V
